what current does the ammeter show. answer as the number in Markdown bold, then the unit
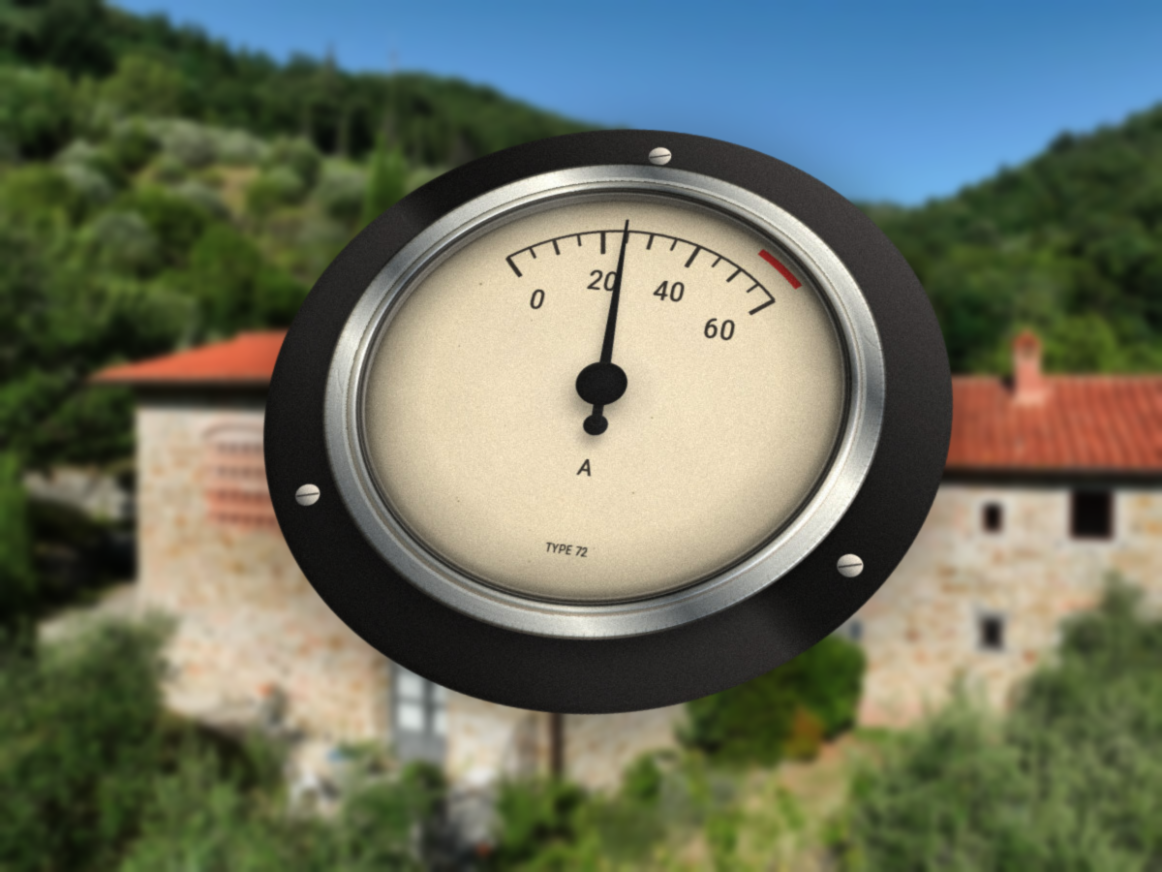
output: **25** A
